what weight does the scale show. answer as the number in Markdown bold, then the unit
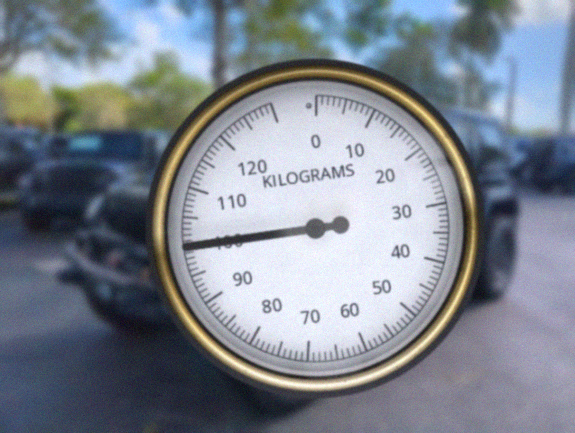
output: **100** kg
